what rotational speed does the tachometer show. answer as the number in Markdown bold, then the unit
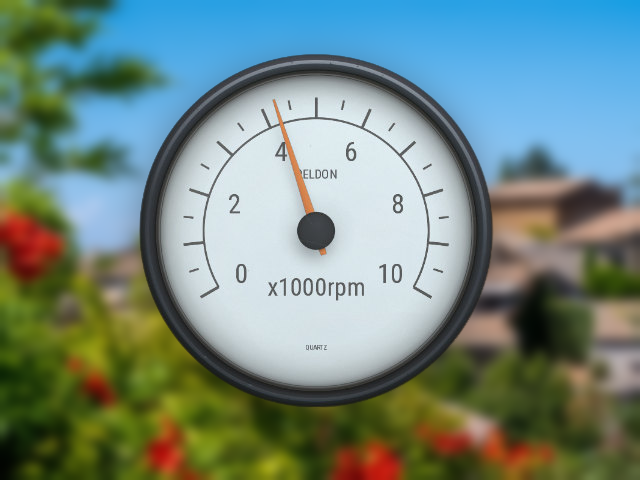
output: **4250** rpm
